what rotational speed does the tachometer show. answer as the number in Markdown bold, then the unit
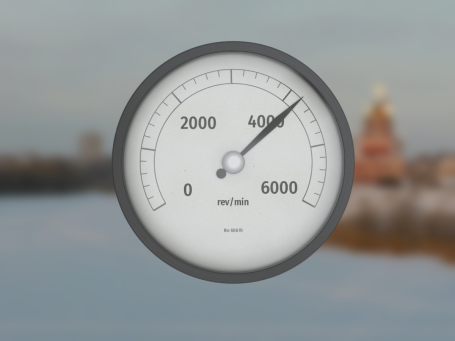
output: **4200** rpm
